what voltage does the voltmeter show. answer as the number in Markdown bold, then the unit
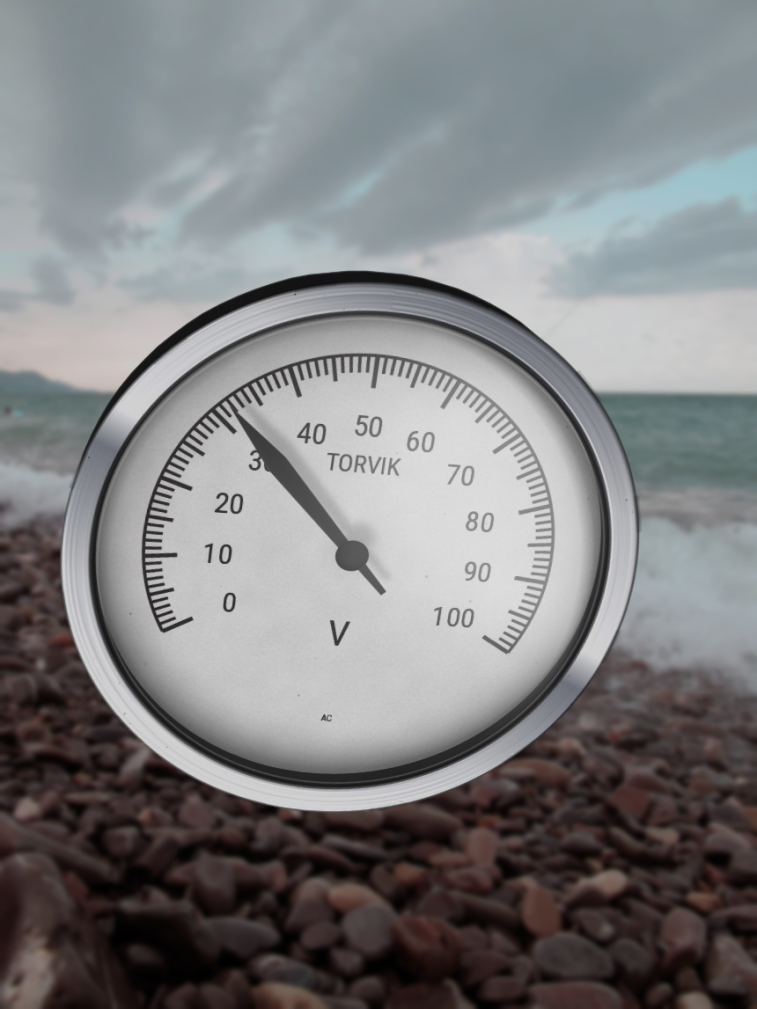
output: **32** V
